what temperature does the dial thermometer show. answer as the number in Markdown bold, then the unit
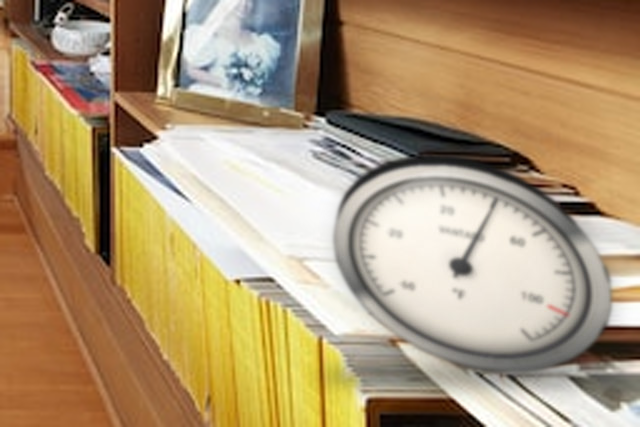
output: **40** °F
